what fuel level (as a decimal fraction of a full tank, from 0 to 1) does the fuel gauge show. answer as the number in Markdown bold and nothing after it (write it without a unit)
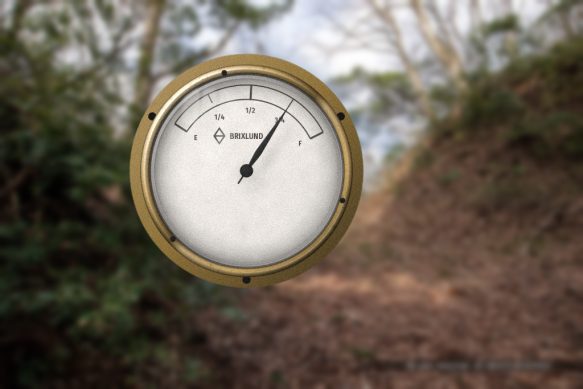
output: **0.75**
